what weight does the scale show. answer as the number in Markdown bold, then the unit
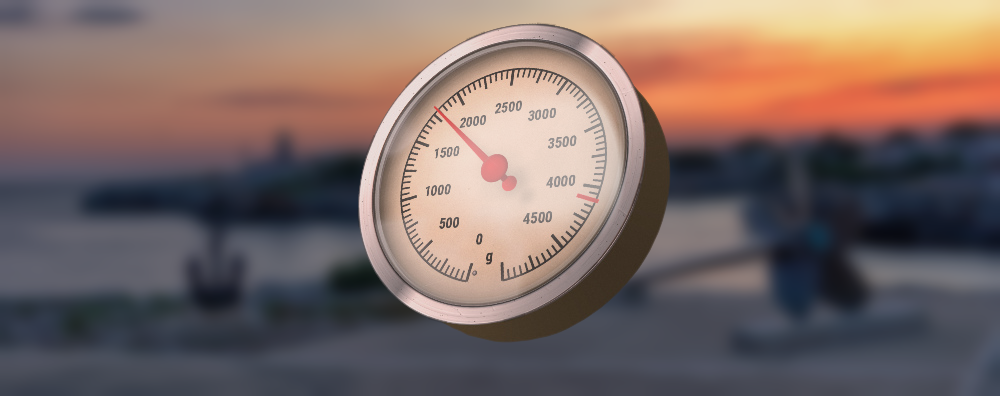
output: **1800** g
